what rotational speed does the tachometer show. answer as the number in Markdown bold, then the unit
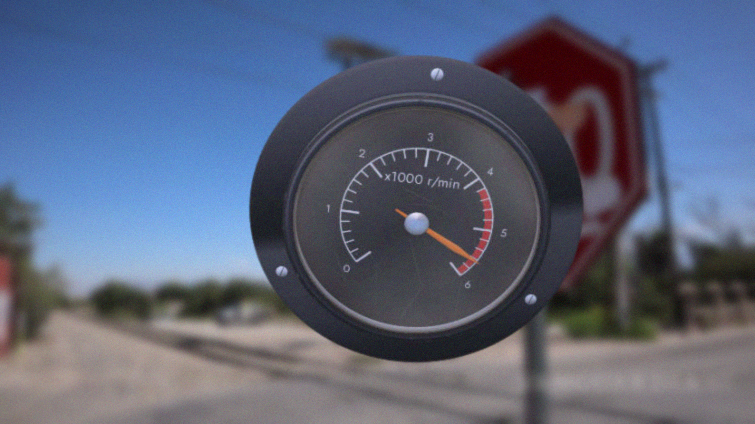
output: **5600** rpm
